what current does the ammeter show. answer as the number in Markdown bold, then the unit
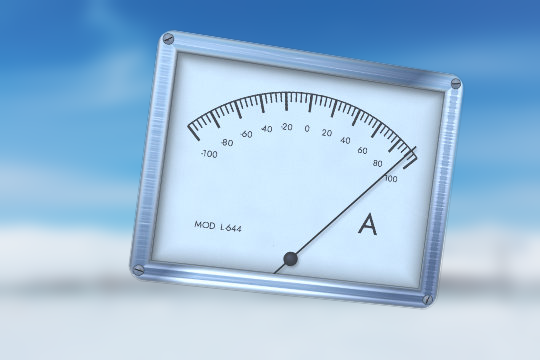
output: **92** A
